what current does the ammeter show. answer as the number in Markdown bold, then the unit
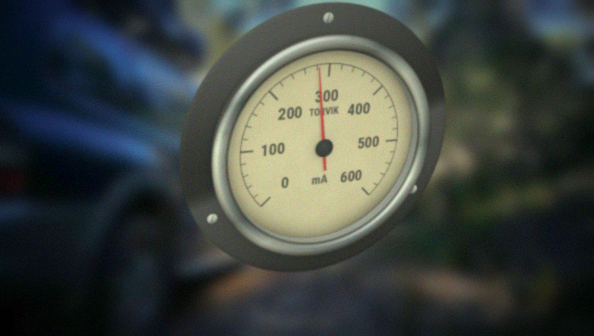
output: **280** mA
